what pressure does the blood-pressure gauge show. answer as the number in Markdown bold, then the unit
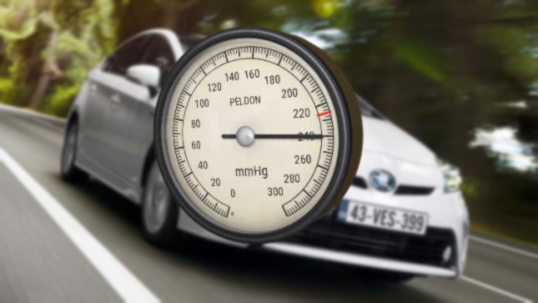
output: **240** mmHg
